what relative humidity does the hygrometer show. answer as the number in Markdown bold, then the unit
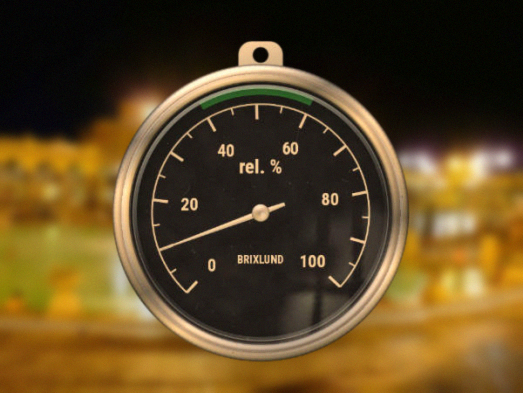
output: **10** %
